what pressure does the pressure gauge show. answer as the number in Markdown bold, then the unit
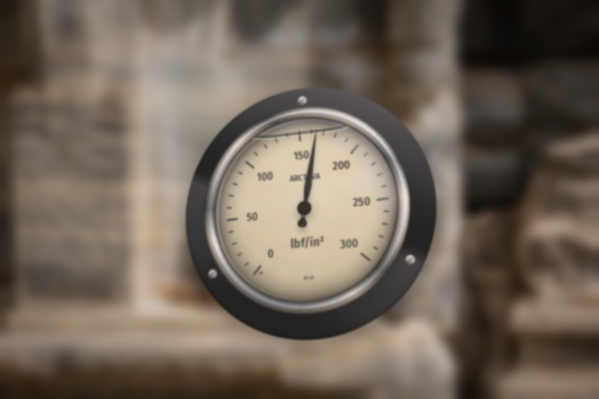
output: **165** psi
